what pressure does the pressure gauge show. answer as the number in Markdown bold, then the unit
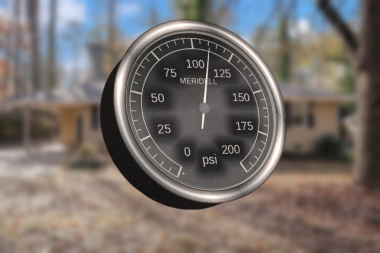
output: **110** psi
